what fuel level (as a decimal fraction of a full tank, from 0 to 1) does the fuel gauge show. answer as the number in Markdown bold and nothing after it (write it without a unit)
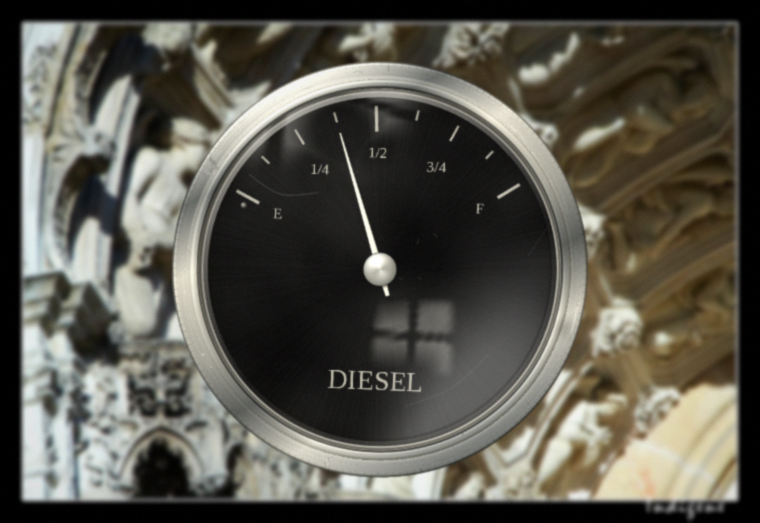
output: **0.375**
